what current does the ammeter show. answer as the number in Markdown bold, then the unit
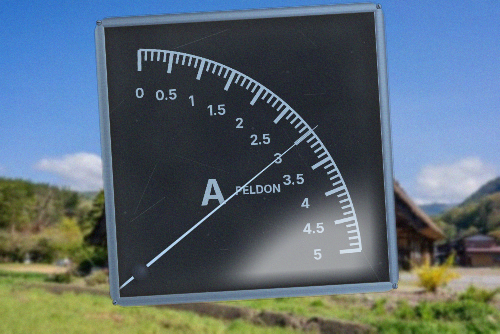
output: **3** A
